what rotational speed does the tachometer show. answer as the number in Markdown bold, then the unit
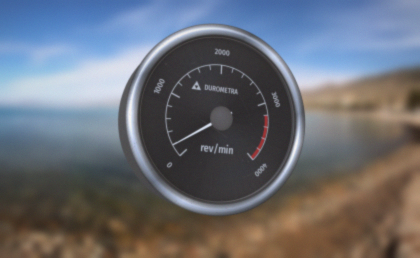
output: **200** rpm
